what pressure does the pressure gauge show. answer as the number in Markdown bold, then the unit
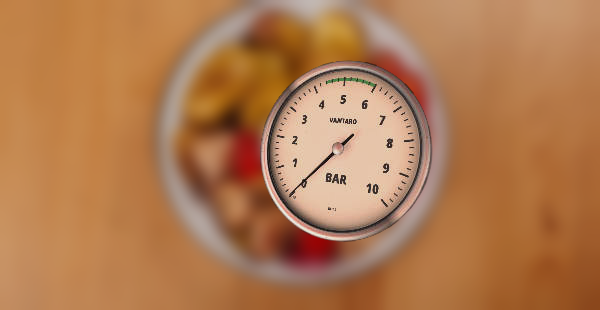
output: **0** bar
